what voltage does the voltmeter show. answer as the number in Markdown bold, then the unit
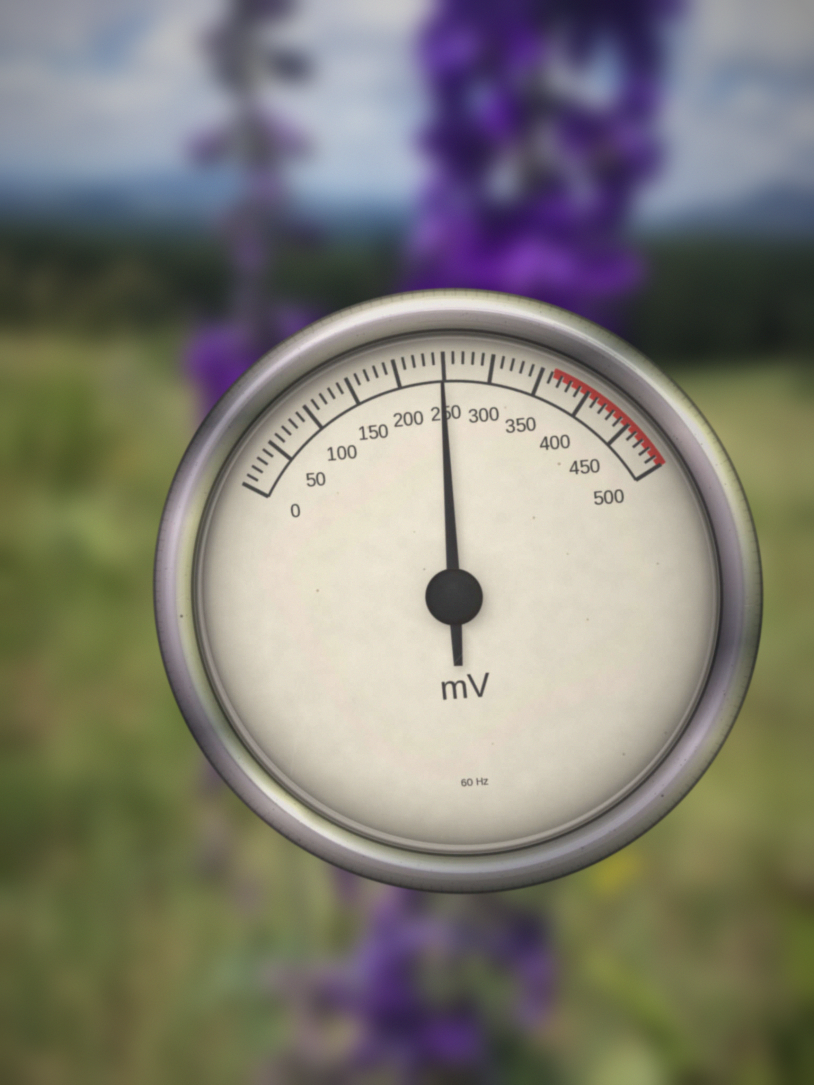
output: **250** mV
